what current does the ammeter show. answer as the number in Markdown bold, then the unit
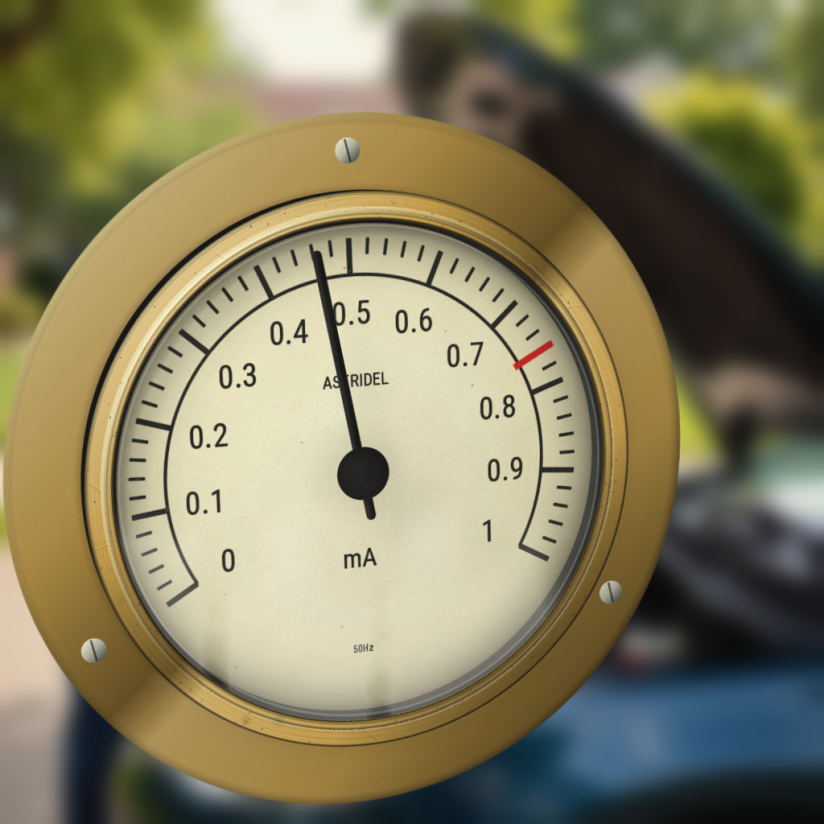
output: **0.46** mA
